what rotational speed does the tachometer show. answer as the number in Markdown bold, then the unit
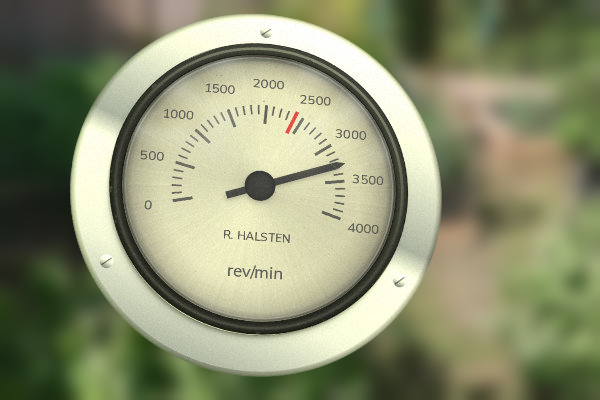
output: **3300** rpm
